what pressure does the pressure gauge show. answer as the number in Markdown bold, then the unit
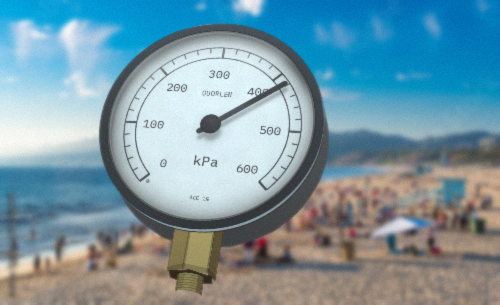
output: **420** kPa
